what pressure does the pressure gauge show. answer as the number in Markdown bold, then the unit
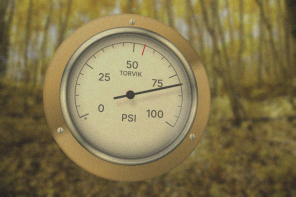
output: **80** psi
